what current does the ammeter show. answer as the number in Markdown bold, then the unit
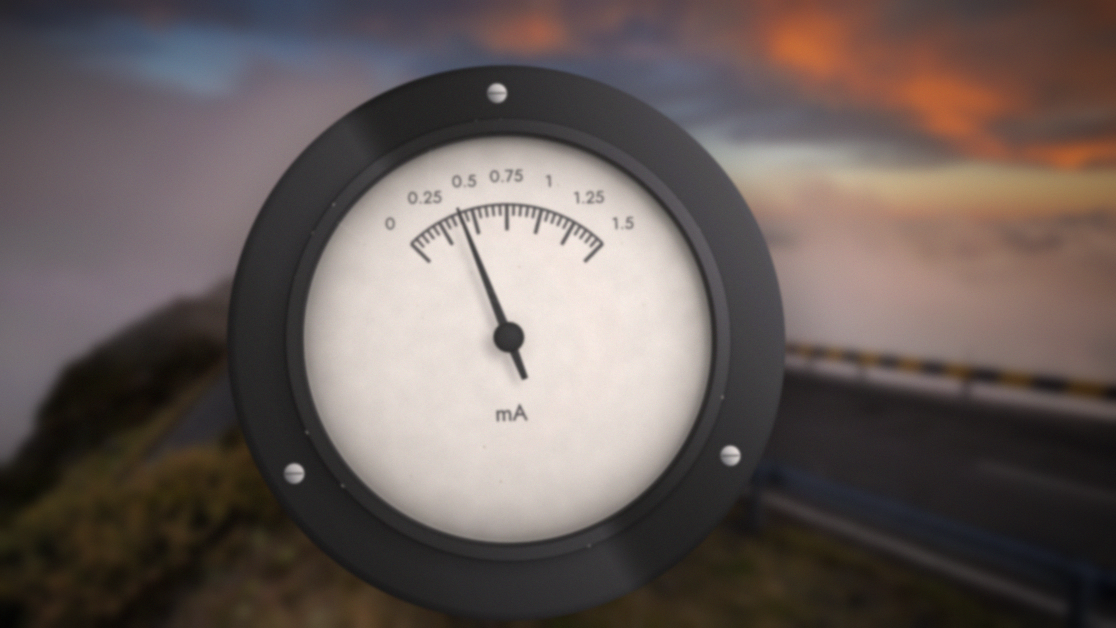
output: **0.4** mA
